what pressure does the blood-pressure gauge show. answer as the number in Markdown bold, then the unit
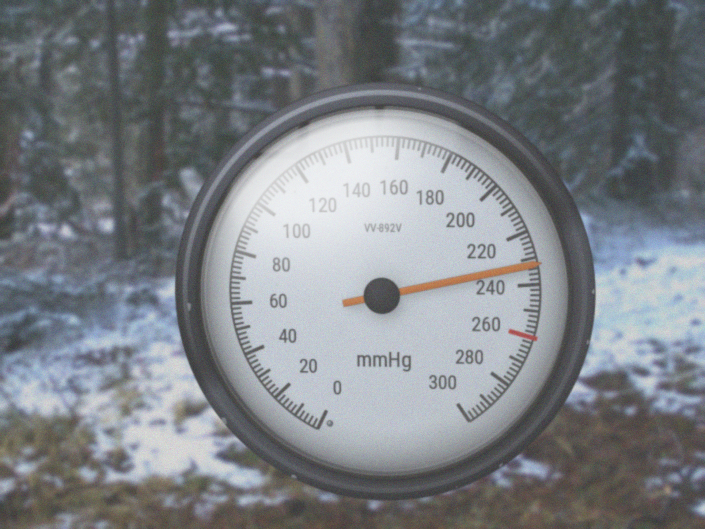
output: **232** mmHg
